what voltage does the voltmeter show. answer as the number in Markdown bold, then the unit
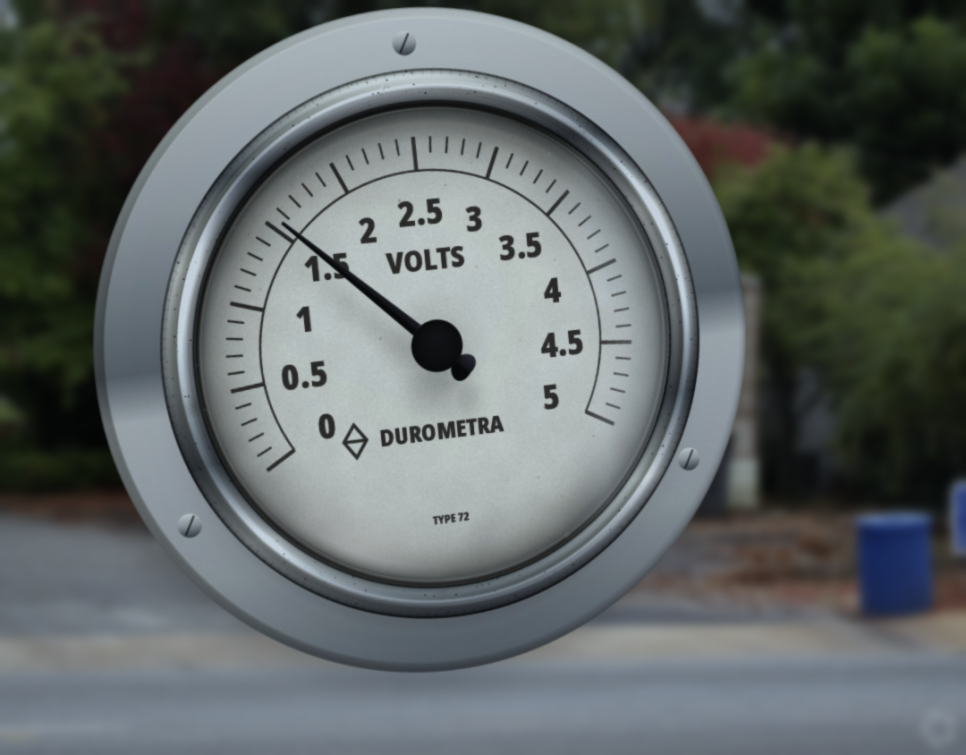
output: **1.55** V
